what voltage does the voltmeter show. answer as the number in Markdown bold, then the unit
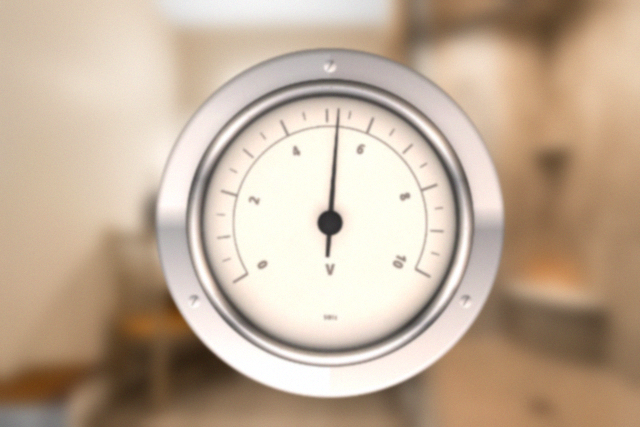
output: **5.25** V
